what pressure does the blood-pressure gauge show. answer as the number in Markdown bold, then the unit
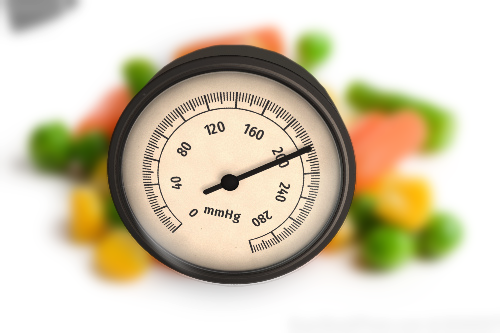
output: **200** mmHg
